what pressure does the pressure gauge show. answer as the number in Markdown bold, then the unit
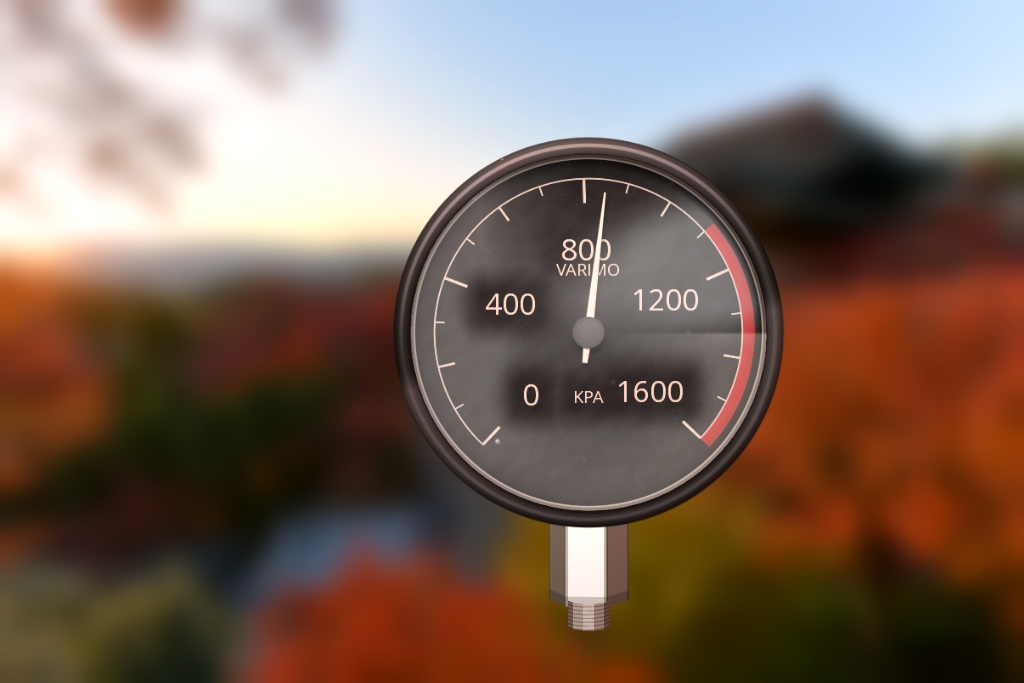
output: **850** kPa
